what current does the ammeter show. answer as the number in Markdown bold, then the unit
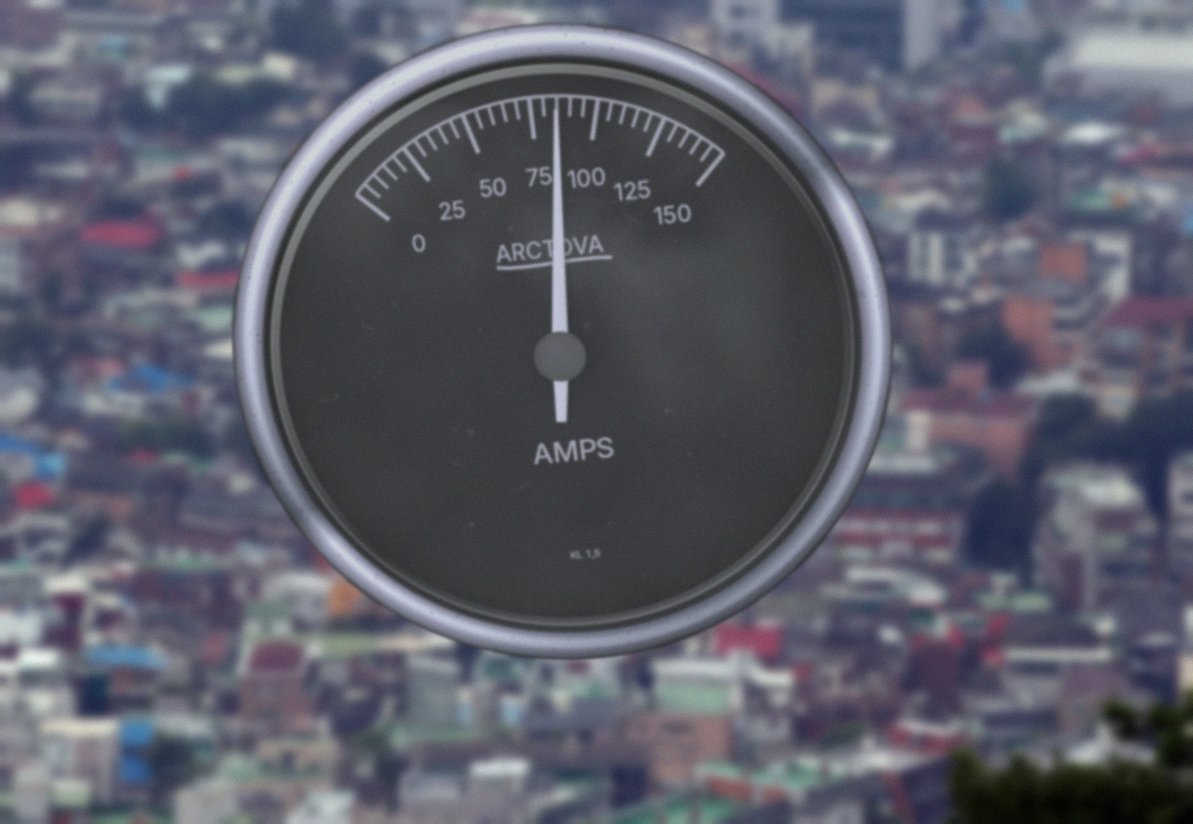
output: **85** A
